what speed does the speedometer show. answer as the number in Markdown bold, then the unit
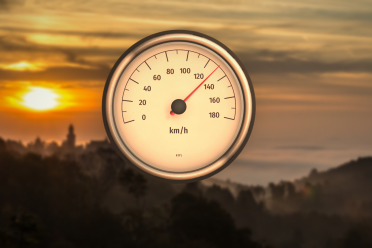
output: **130** km/h
